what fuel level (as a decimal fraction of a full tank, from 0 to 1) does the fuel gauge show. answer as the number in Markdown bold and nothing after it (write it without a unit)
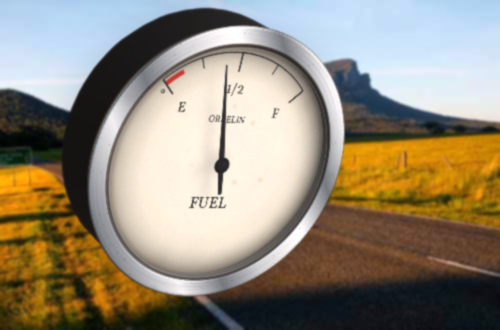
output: **0.375**
